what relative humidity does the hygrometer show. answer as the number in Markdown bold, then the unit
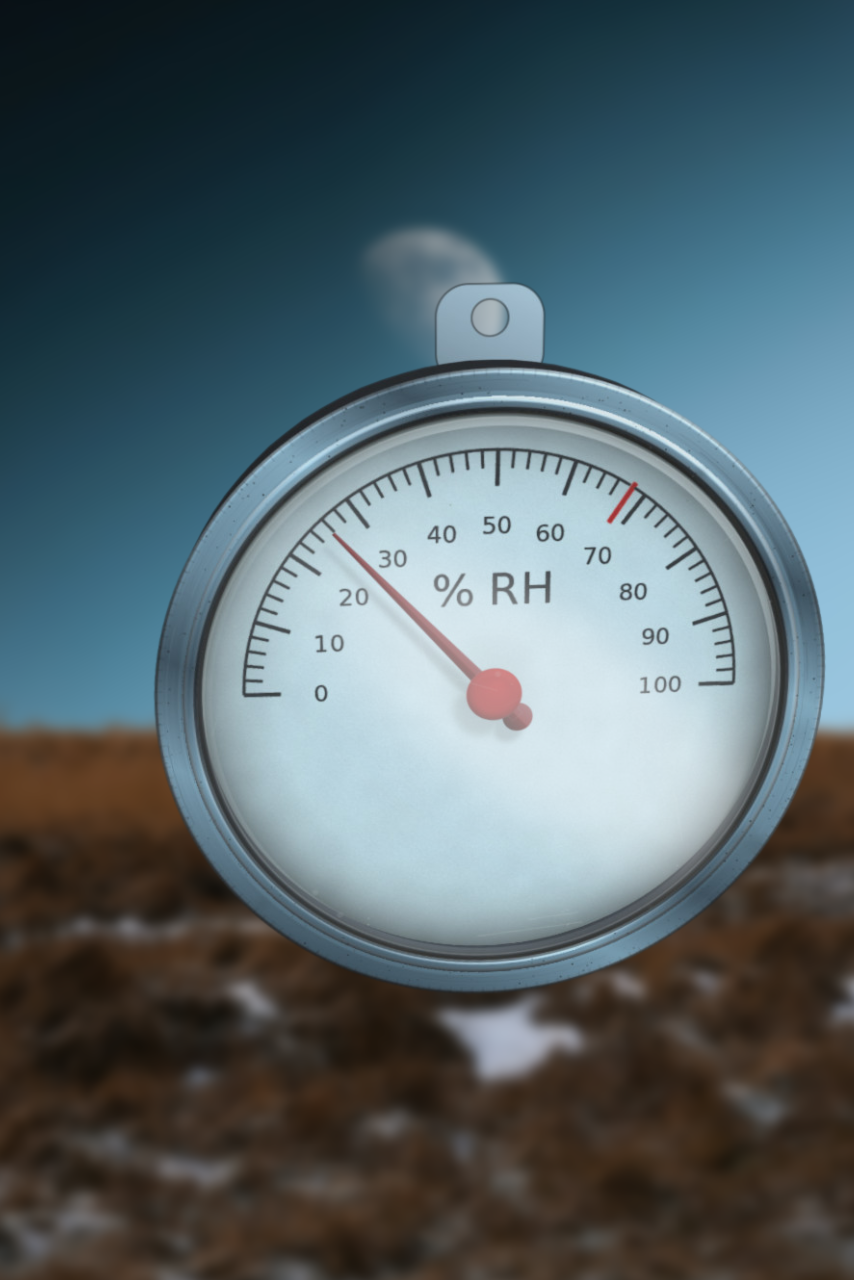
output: **26** %
